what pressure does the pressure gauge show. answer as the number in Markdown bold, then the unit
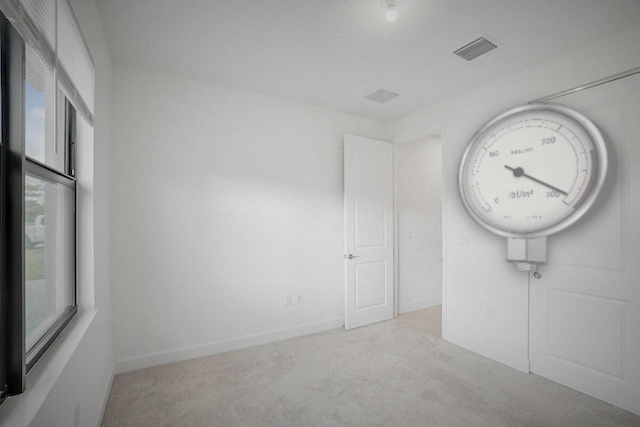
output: **290** psi
